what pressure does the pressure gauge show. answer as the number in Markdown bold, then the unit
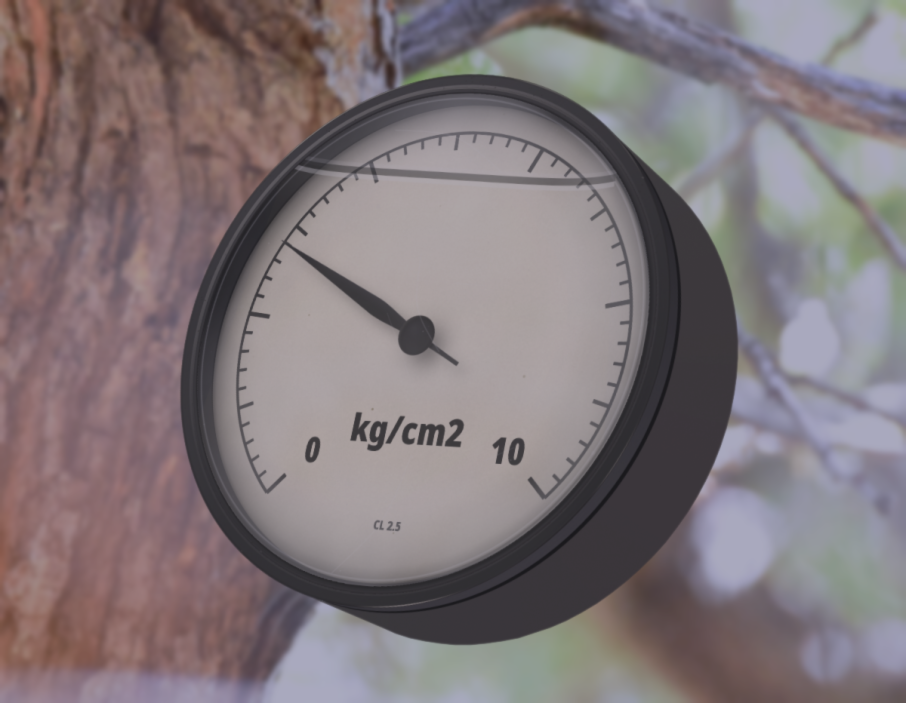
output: **2.8** kg/cm²
